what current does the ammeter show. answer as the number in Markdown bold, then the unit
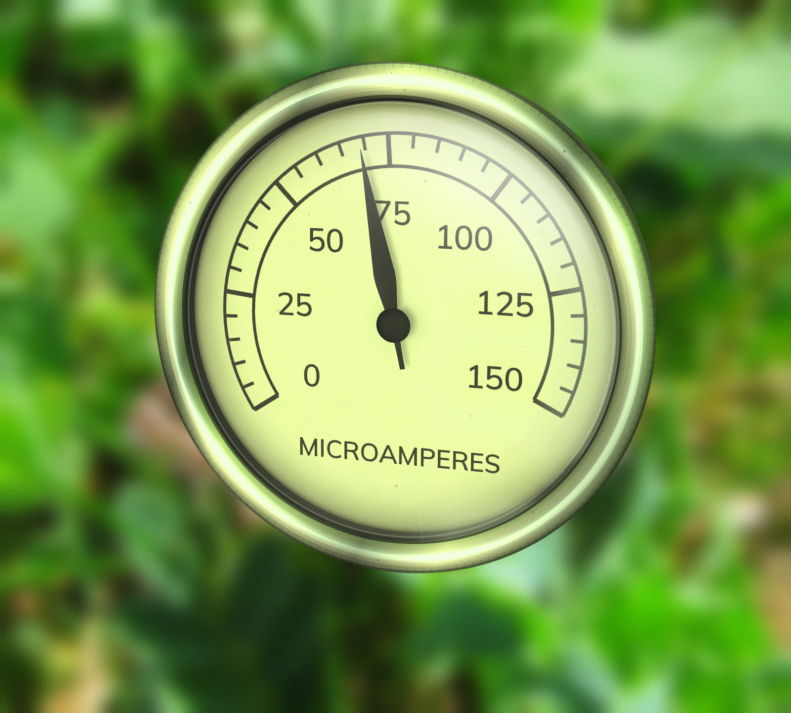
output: **70** µA
